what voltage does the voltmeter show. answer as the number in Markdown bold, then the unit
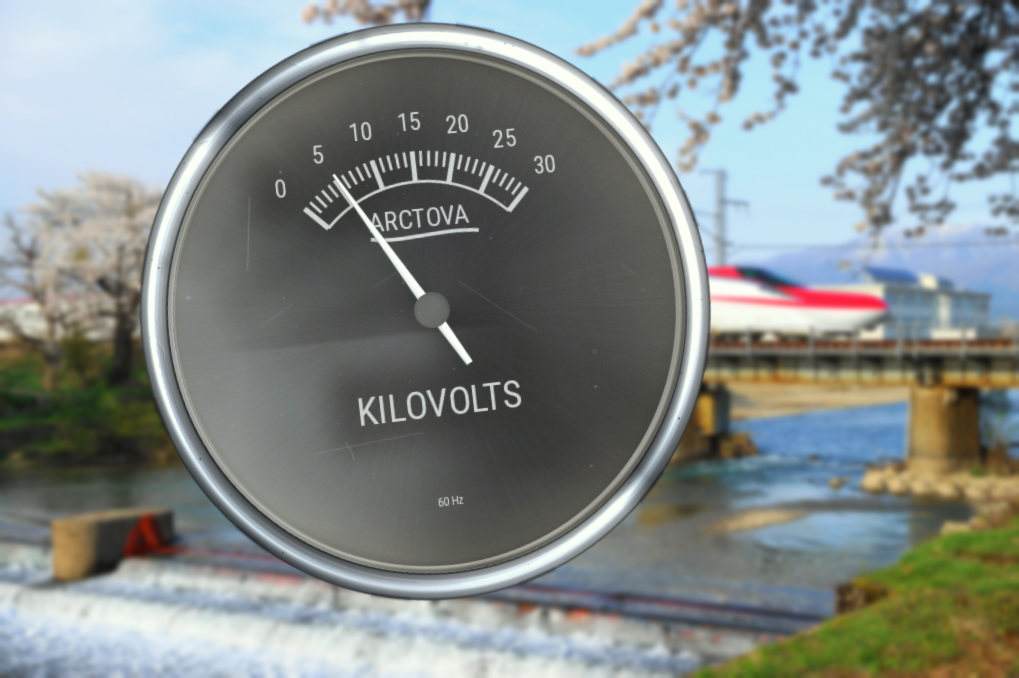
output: **5** kV
